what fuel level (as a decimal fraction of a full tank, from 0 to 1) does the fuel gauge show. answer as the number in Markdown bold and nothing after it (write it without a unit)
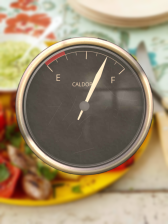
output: **0.75**
